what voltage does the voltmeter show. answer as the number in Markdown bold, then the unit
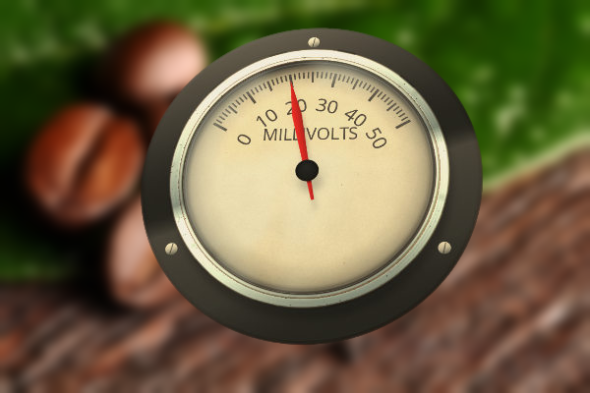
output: **20** mV
